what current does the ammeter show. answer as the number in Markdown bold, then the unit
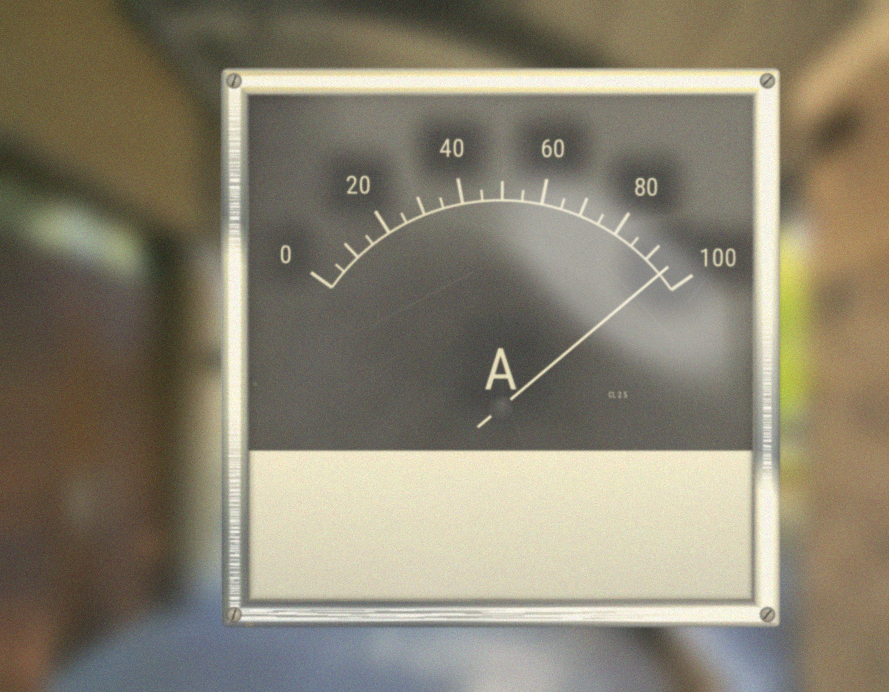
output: **95** A
